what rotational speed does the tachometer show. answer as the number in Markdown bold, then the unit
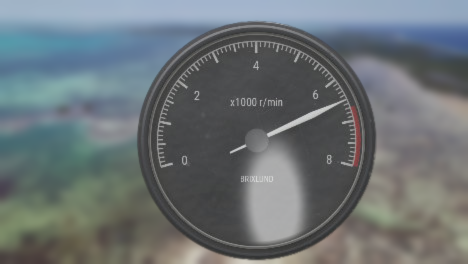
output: **6500** rpm
